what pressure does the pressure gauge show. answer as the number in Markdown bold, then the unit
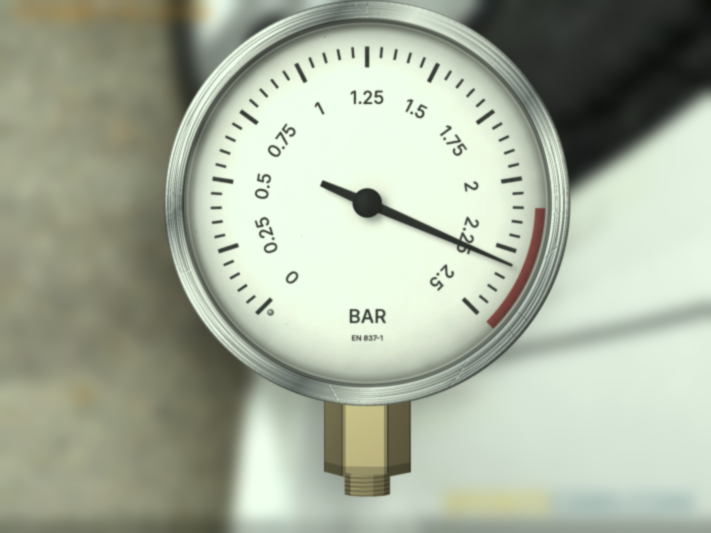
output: **2.3** bar
